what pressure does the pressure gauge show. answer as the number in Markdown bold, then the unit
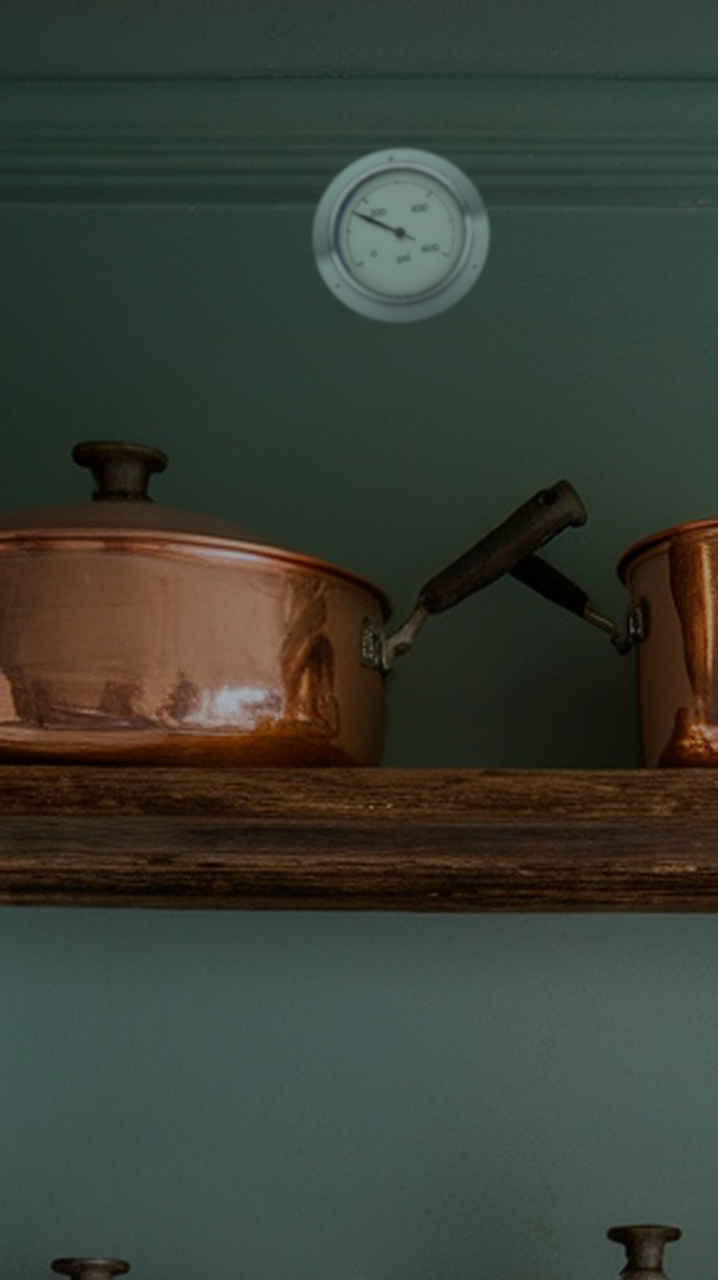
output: **150** psi
